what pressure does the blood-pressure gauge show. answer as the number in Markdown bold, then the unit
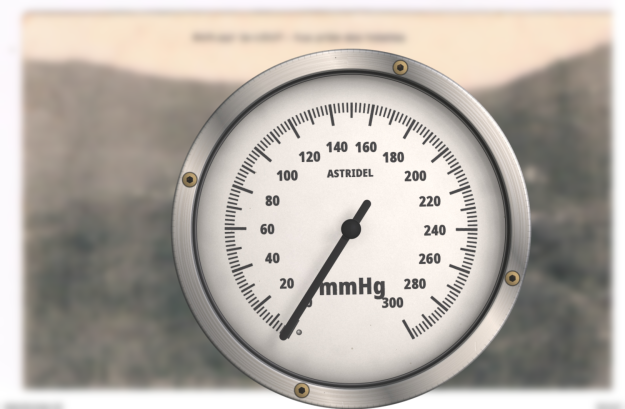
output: **2** mmHg
